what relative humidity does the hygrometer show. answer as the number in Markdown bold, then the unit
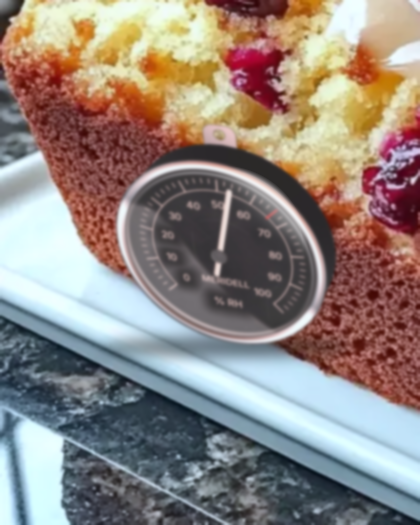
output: **54** %
